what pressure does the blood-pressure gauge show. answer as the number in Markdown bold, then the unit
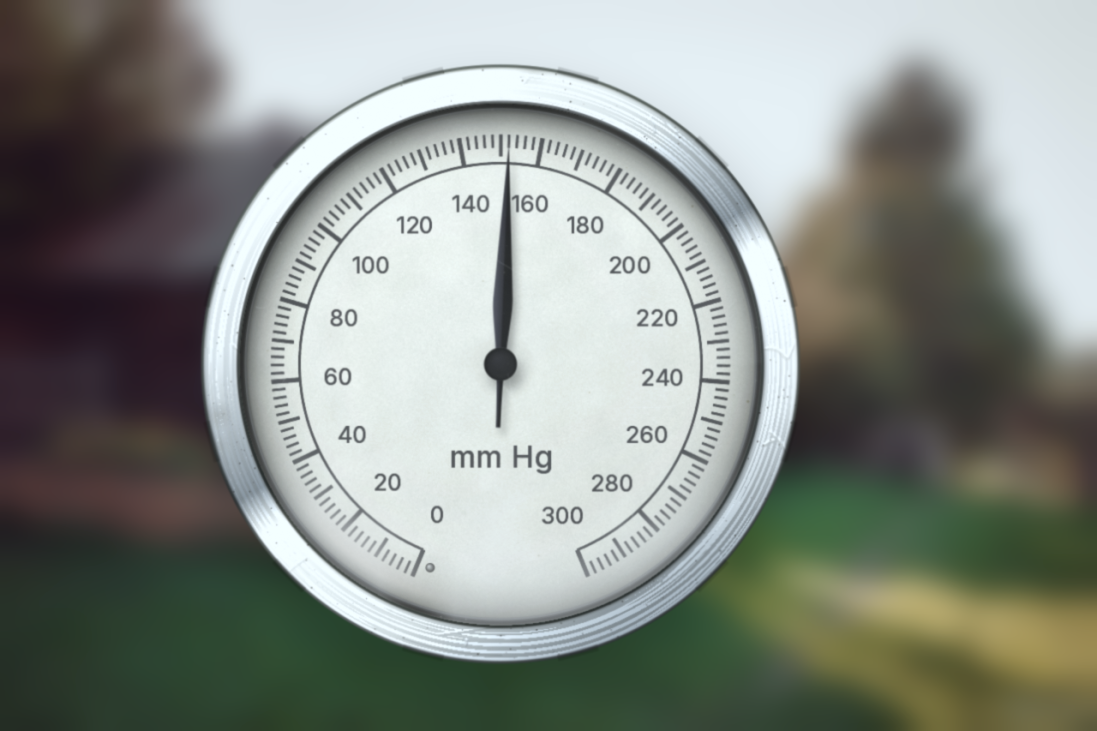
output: **152** mmHg
